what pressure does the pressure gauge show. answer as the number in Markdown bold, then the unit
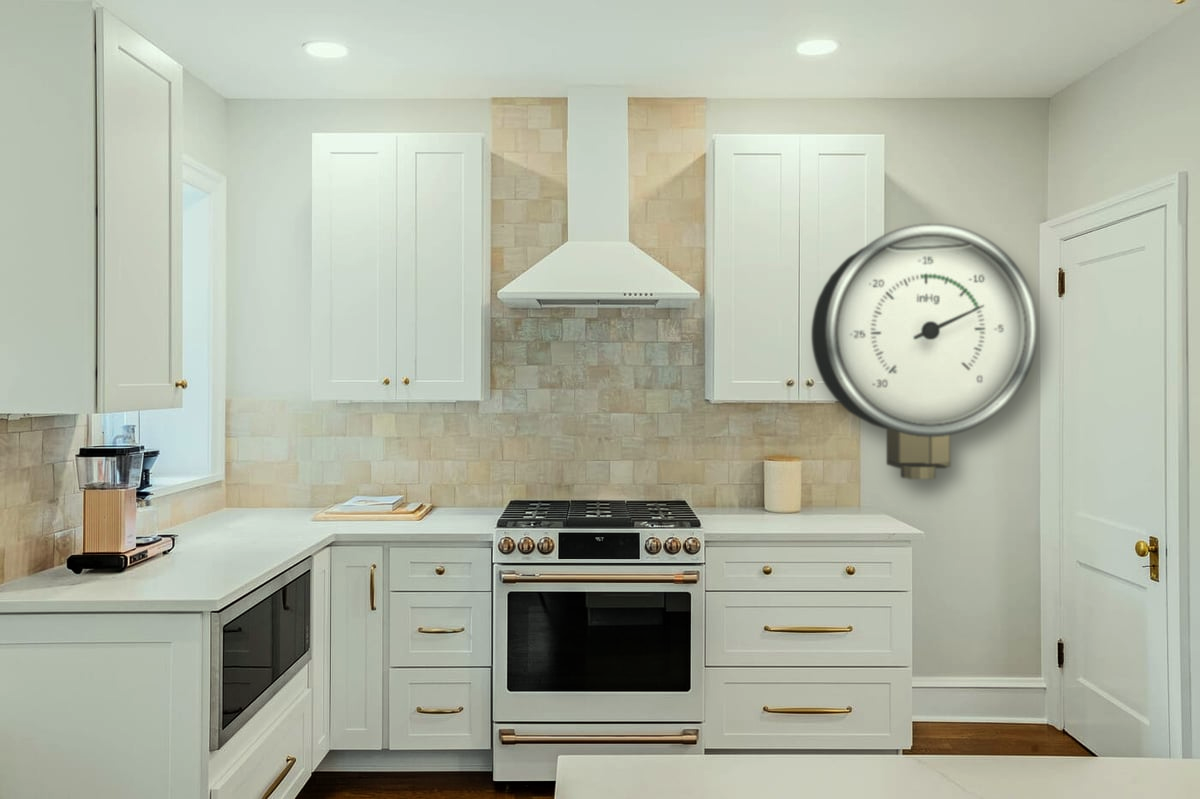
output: **-7.5** inHg
